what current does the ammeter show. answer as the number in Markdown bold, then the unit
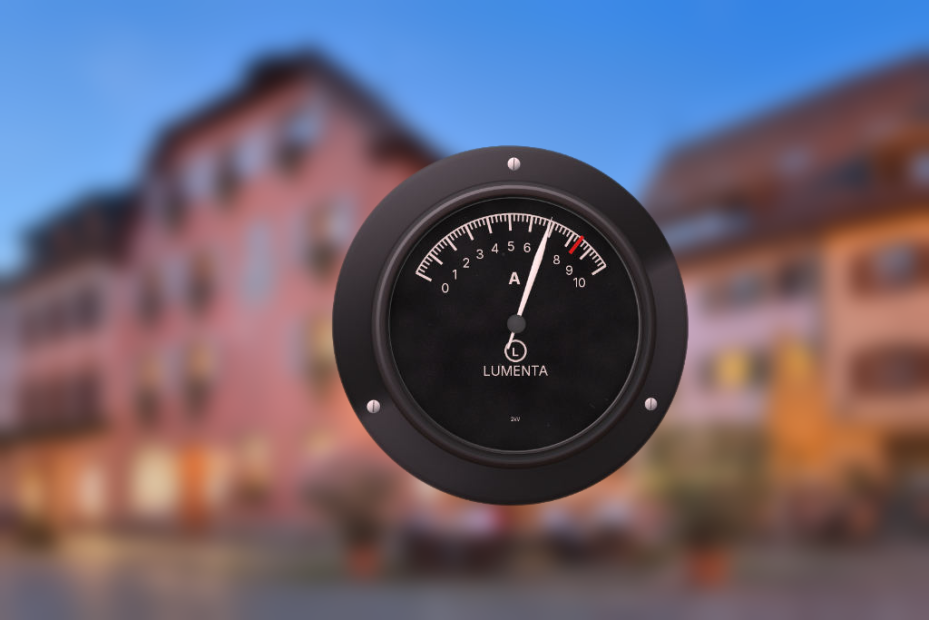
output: **6.8** A
